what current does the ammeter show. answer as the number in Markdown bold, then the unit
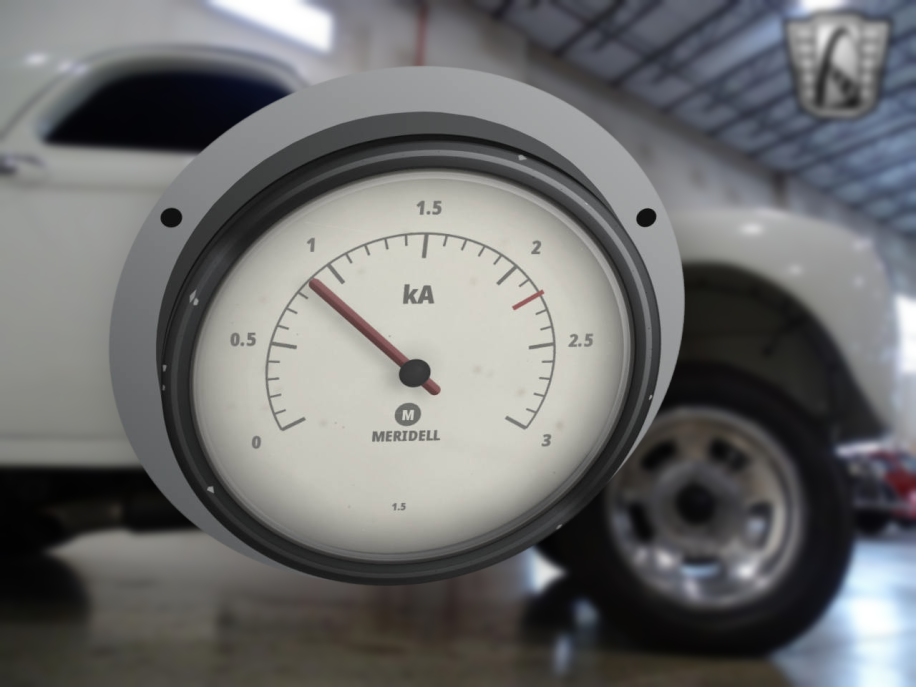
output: **0.9** kA
